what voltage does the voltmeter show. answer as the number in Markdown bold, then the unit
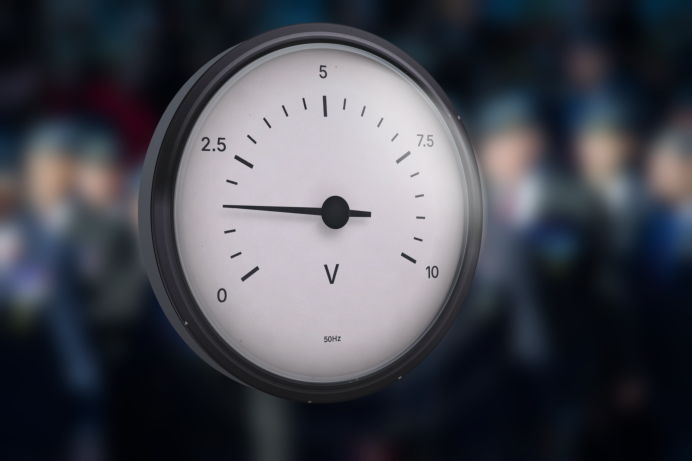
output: **1.5** V
